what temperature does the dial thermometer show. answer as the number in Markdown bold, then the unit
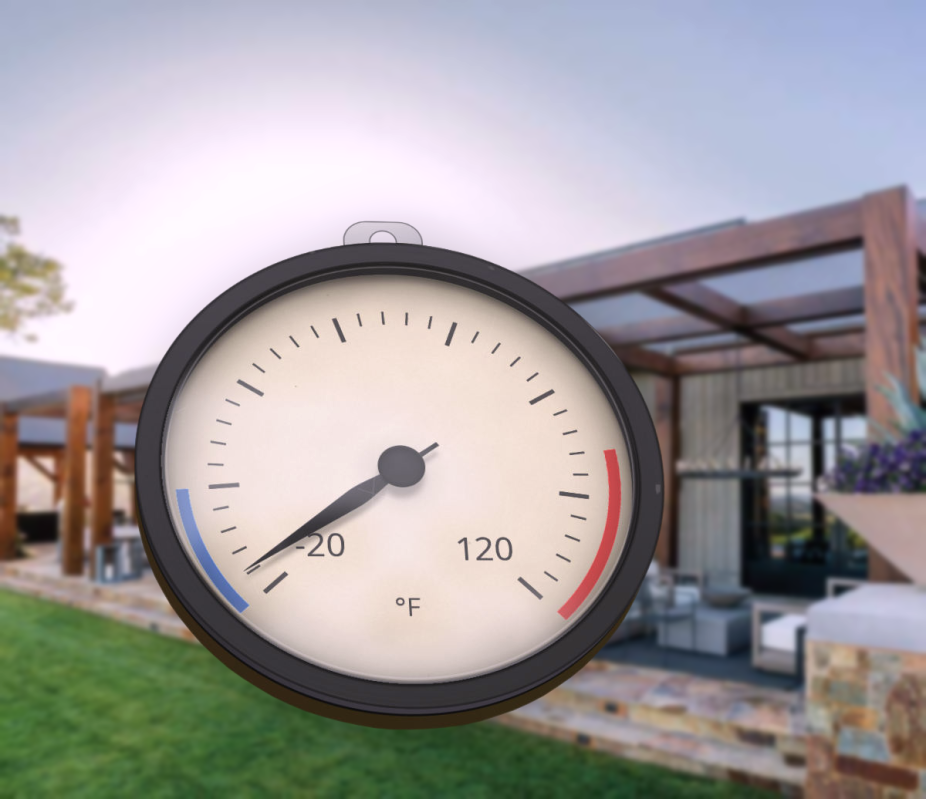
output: **-16** °F
